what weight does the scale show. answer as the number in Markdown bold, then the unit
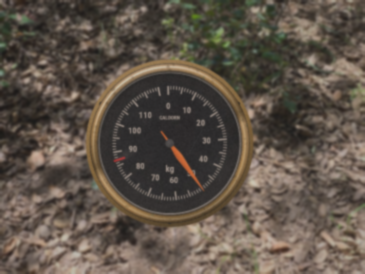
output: **50** kg
